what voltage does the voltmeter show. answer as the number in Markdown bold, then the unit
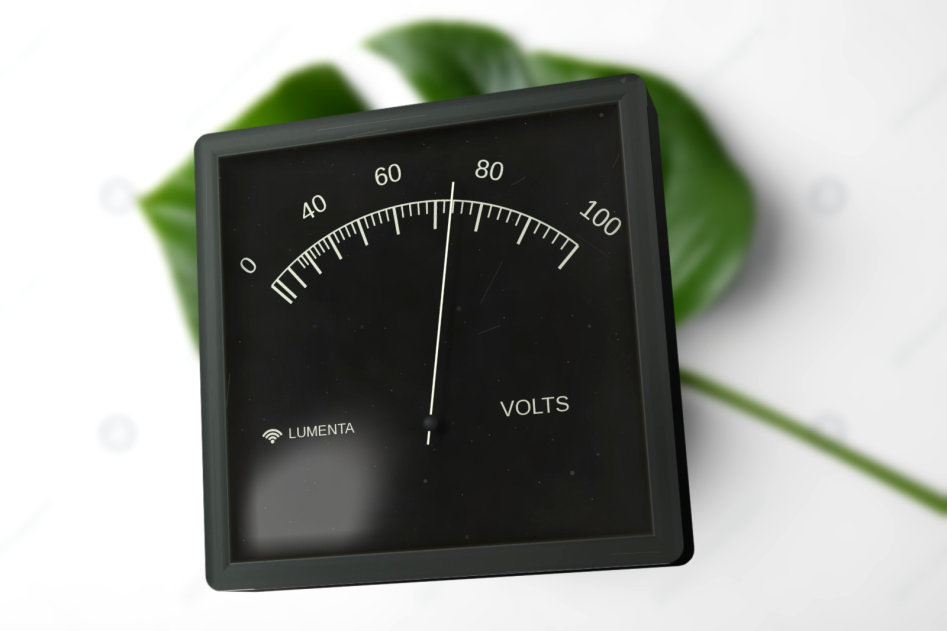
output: **74** V
